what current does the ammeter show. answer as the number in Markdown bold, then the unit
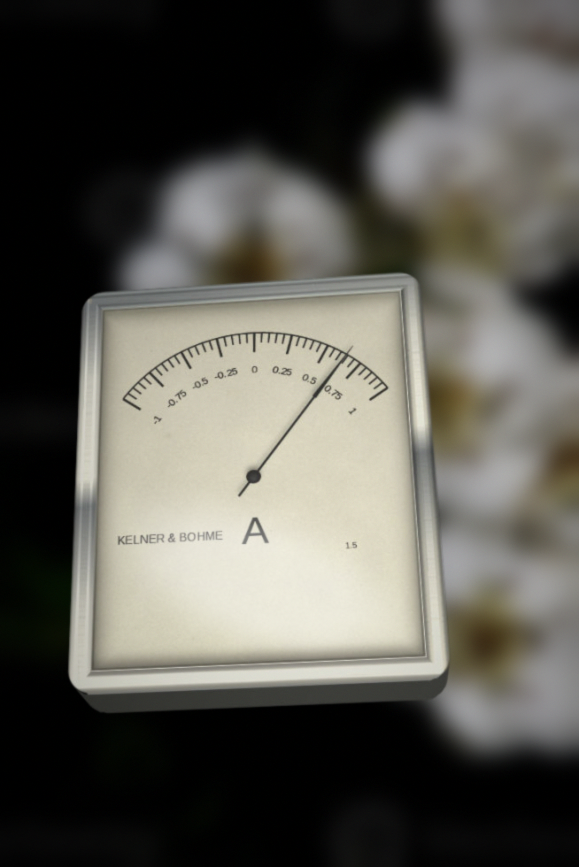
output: **0.65** A
